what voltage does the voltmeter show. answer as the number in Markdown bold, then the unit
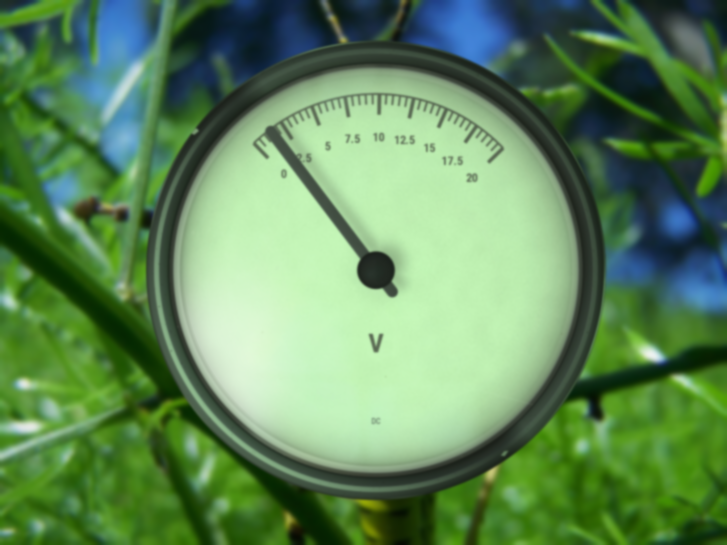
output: **1.5** V
